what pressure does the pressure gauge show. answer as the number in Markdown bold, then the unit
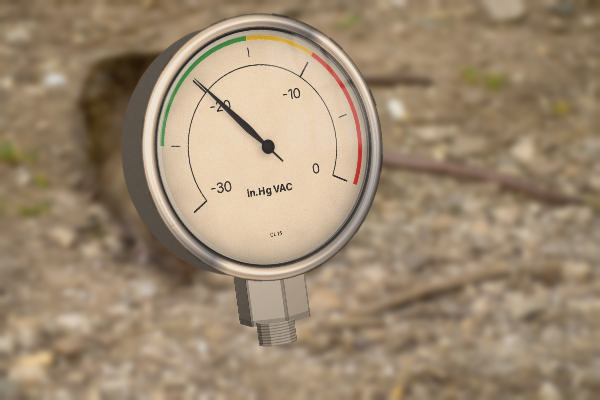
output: **-20** inHg
